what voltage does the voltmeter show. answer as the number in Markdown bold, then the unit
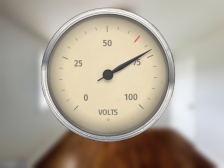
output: **72.5** V
